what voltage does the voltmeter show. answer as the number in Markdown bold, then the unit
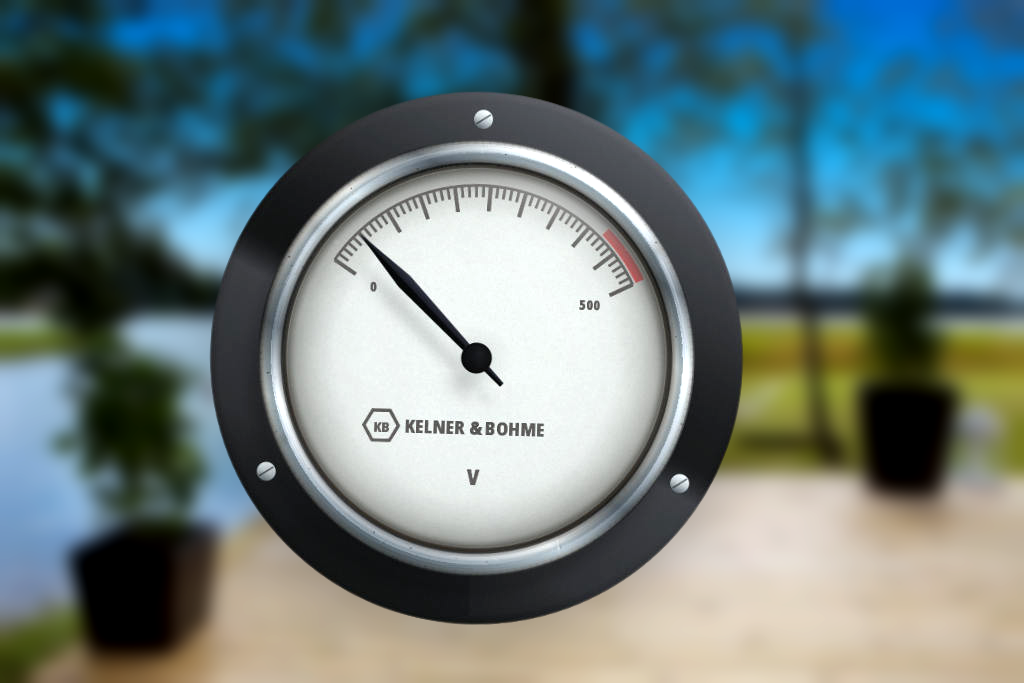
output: **50** V
